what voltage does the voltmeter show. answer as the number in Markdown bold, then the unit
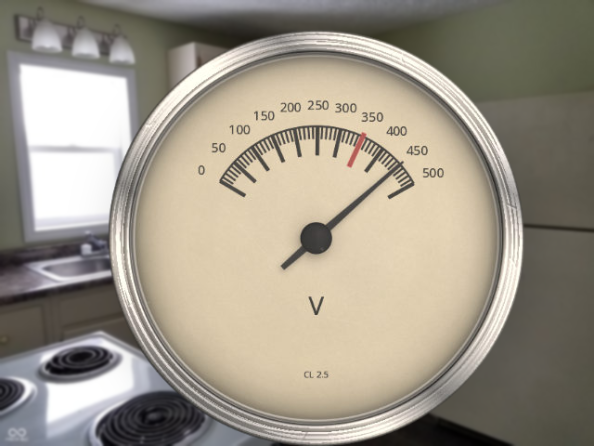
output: **450** V
